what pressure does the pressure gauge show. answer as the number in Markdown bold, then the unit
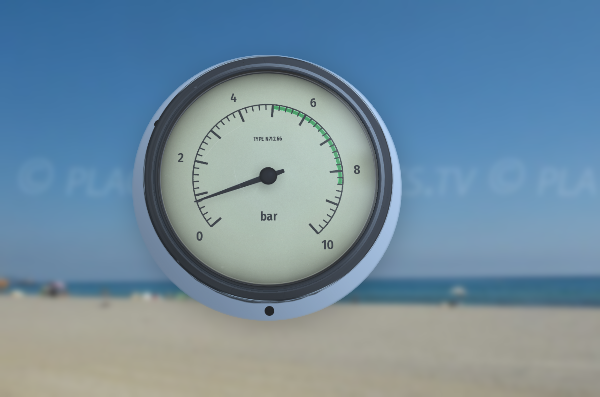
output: **0.8** bar
